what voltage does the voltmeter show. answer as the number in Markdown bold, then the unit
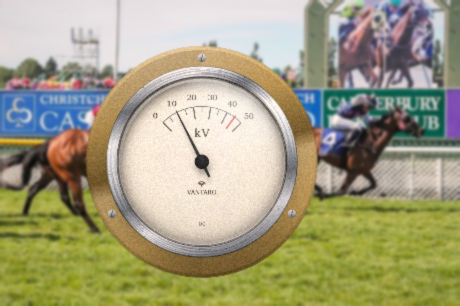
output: **10** kV
